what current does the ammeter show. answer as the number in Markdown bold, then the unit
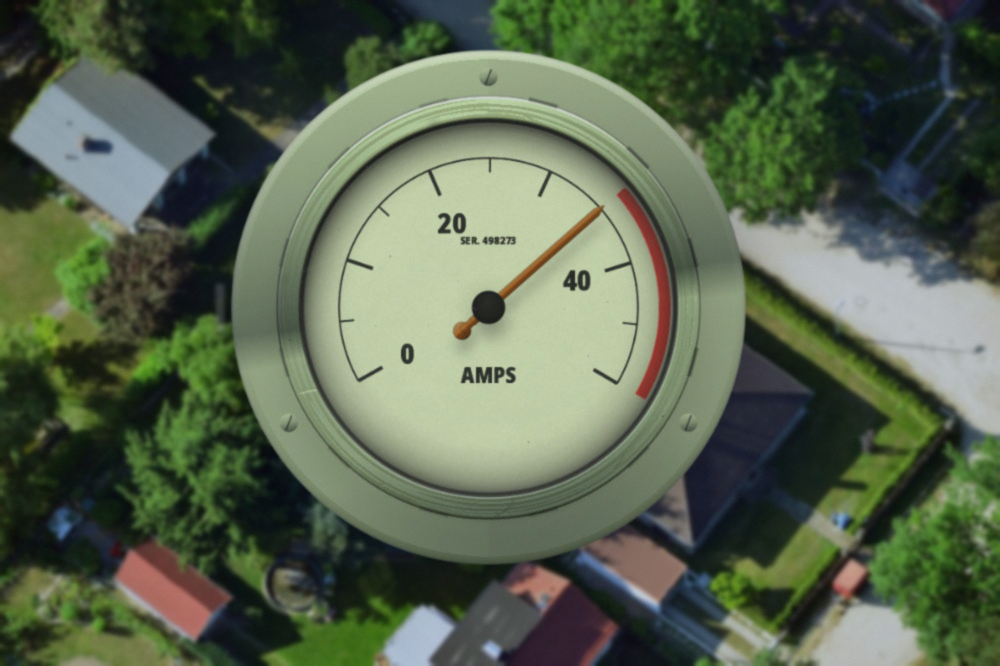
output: **35** A
